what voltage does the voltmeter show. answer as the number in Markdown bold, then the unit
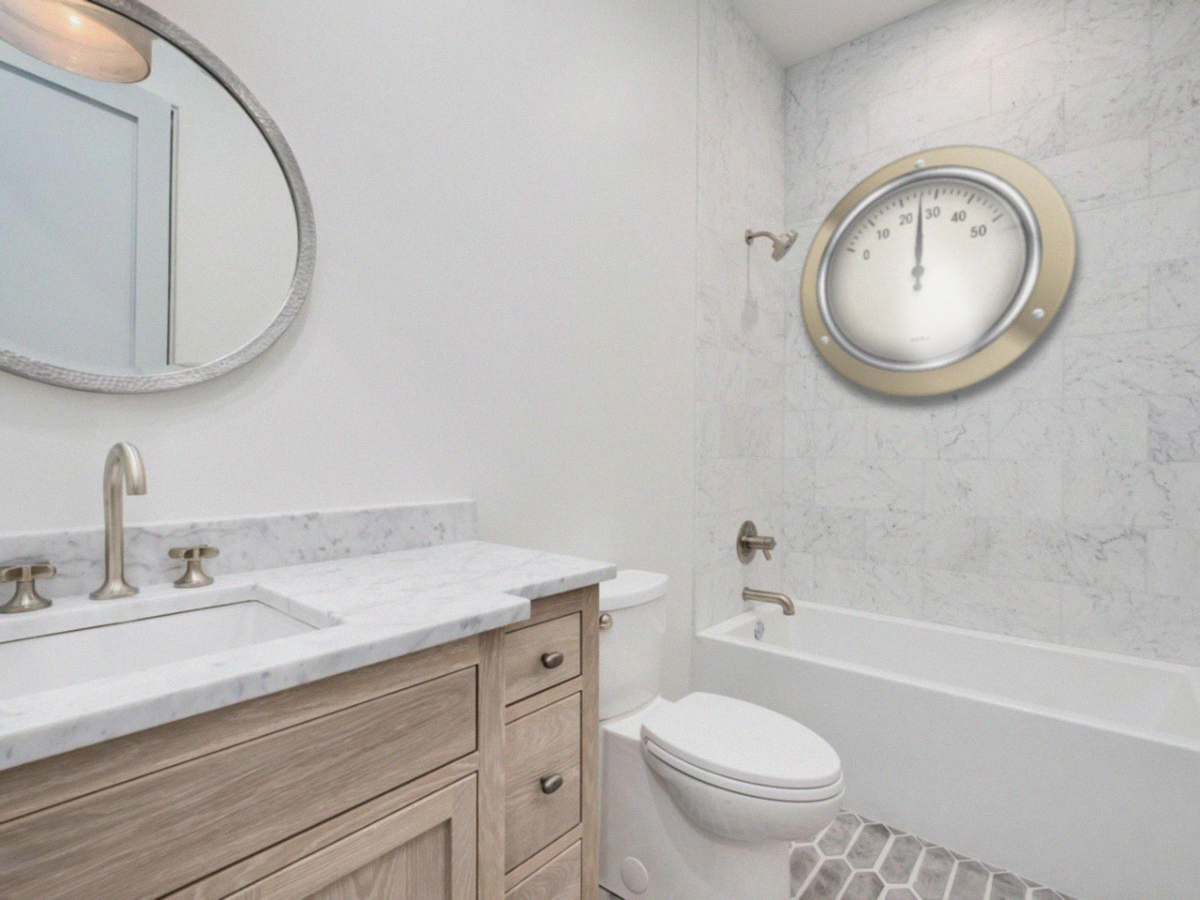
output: **26** V
